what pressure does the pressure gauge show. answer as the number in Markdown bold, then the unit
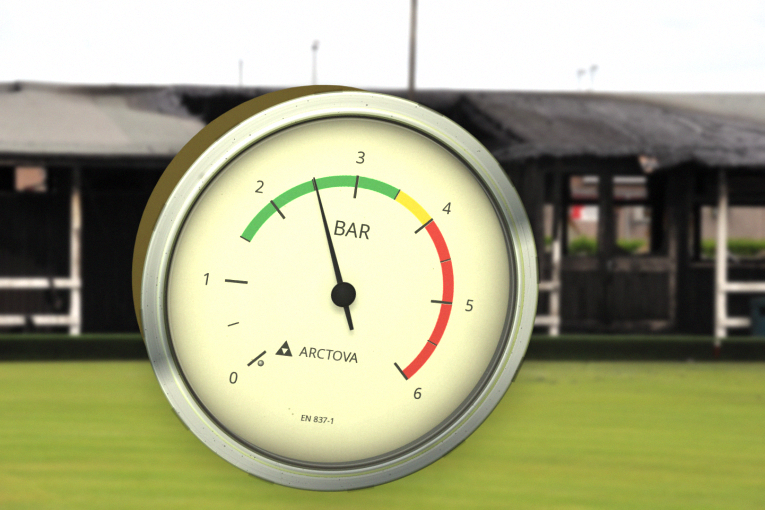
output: **2.5** bar
